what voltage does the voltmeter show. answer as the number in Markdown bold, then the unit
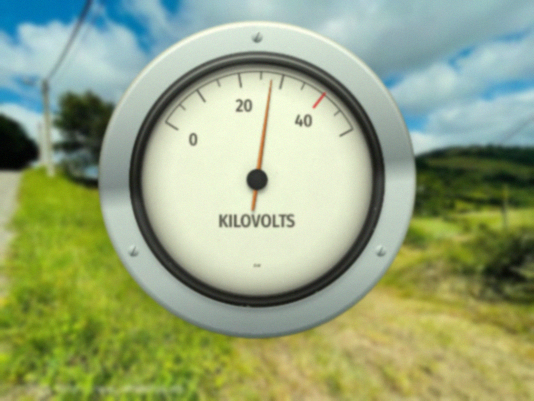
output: **27.5** kV
